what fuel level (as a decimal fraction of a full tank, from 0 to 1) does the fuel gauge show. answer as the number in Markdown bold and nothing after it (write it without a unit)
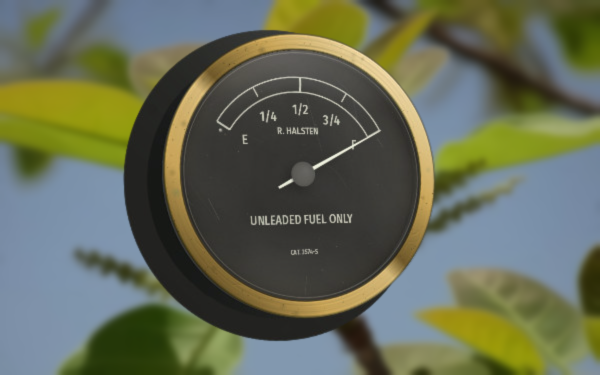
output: **1**
